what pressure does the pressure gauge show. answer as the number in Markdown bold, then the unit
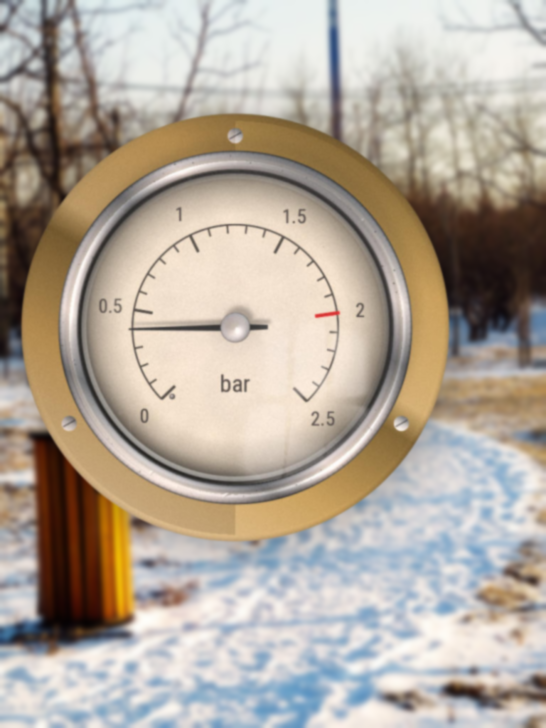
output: **0.4** bar
